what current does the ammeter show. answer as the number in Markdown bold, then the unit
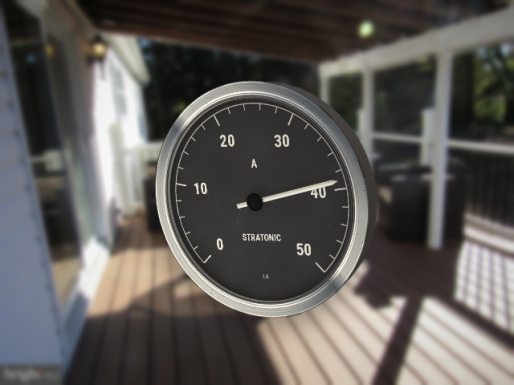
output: **39** A
